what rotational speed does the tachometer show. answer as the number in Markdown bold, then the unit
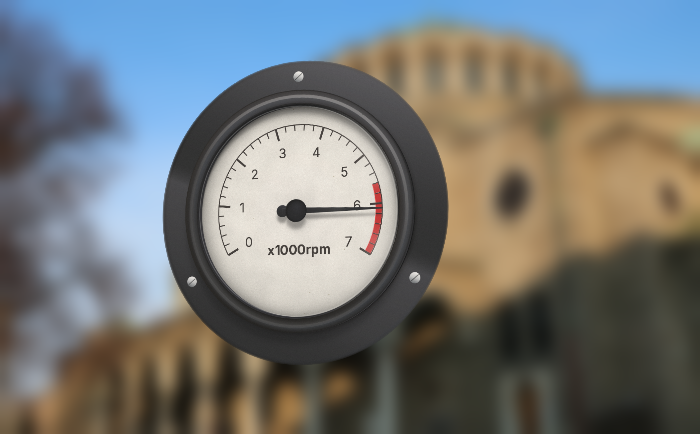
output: **6100** rpm
